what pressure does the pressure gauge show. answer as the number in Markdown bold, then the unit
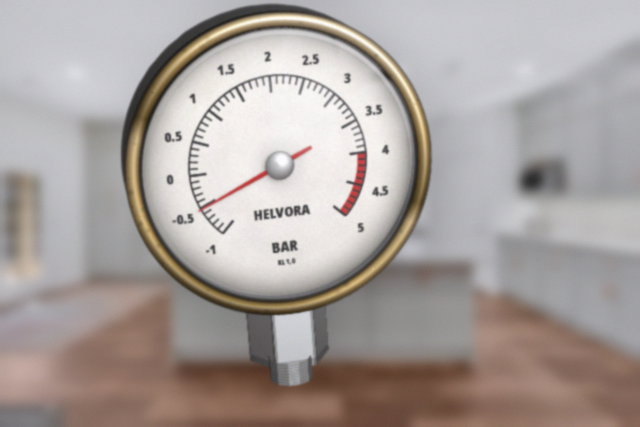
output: **-0.5** bar
